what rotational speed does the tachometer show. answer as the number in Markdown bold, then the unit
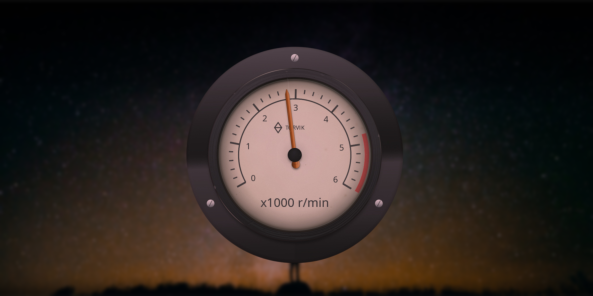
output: **2800** rpm
